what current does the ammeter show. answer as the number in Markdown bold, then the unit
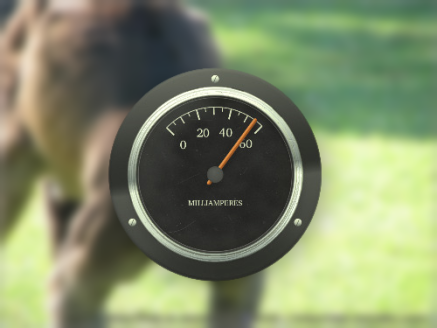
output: **55** mA
